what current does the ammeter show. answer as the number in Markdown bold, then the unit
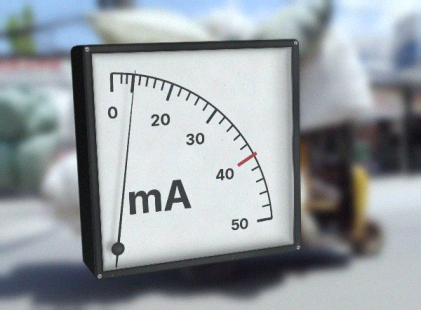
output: **10** mA
